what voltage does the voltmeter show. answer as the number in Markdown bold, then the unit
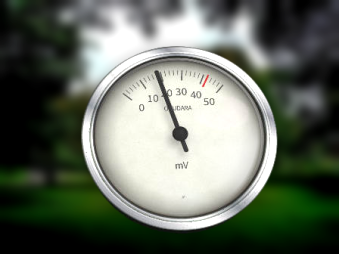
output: **18** mV
